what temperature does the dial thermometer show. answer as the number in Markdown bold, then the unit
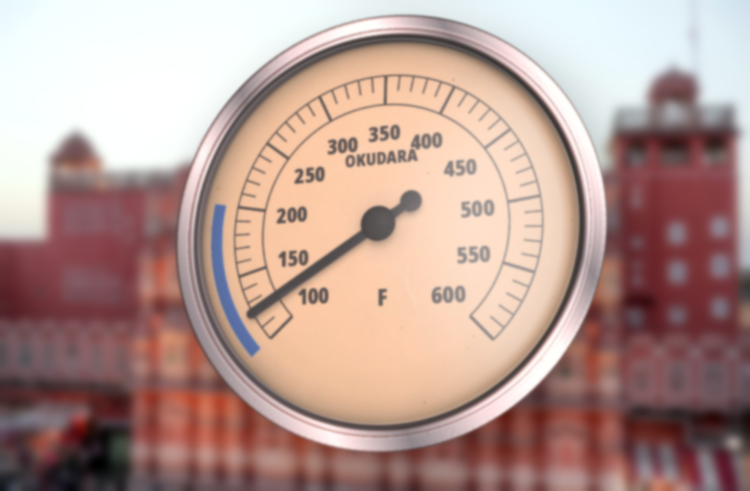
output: **120** °F
